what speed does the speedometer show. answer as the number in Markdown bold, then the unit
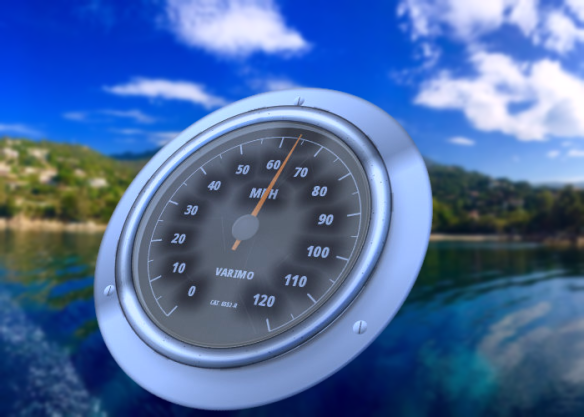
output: **65** mph
